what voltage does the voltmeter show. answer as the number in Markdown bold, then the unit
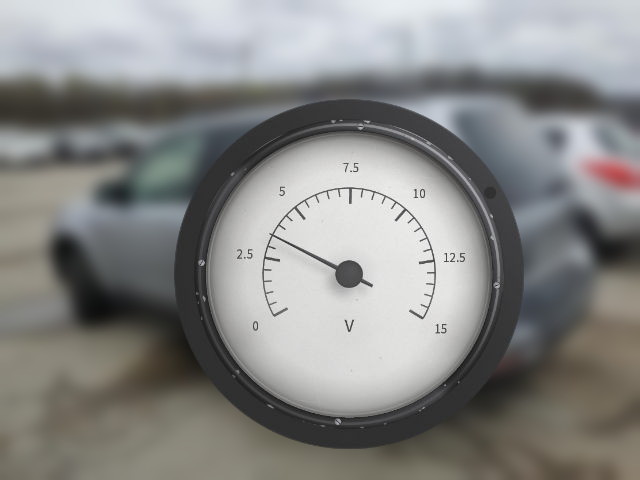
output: **3.5** V
